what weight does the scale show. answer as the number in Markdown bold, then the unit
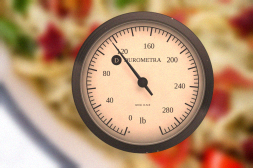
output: **116** lb
